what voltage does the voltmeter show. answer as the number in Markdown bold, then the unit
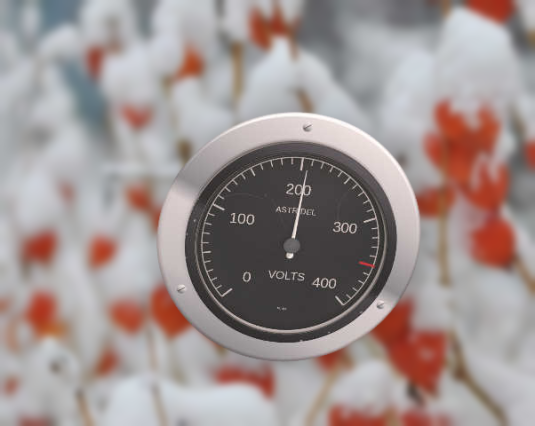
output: **205** V
